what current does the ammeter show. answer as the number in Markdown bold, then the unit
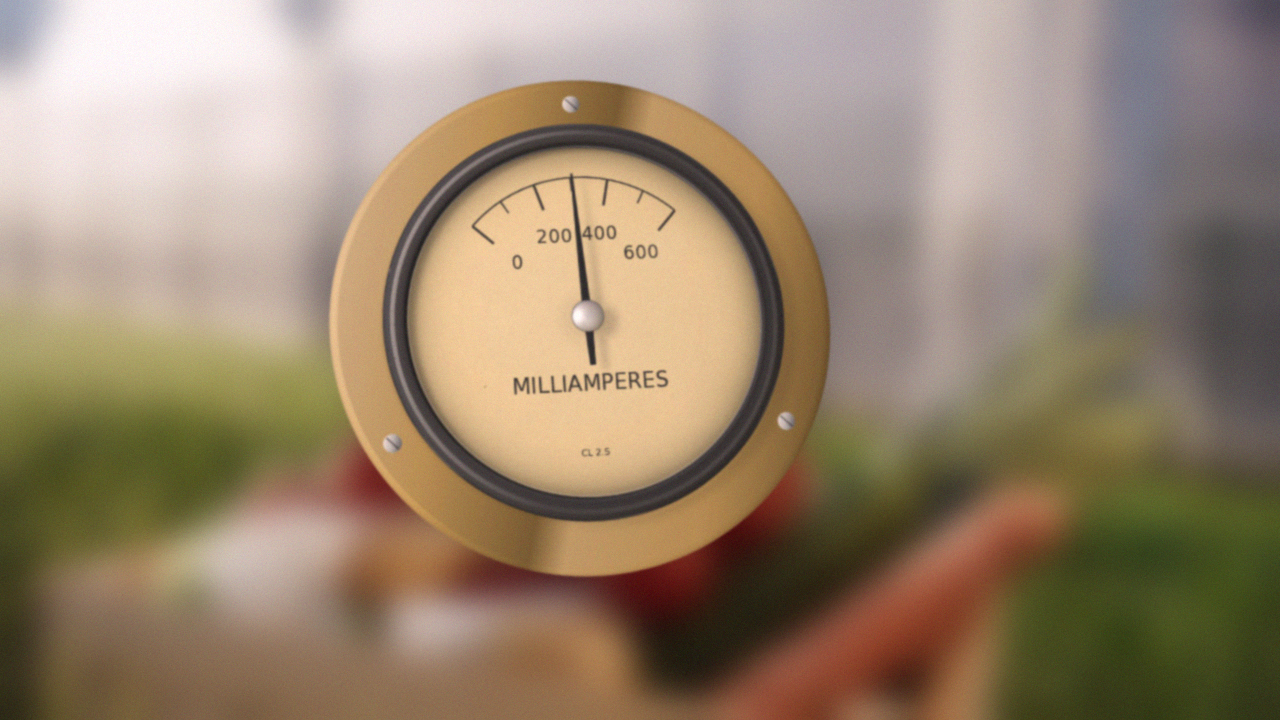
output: **300** mA
